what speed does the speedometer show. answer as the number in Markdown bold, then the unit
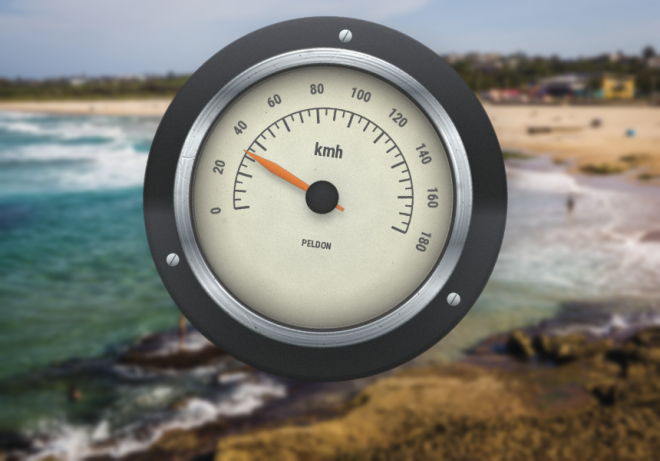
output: **32.5** km/h
